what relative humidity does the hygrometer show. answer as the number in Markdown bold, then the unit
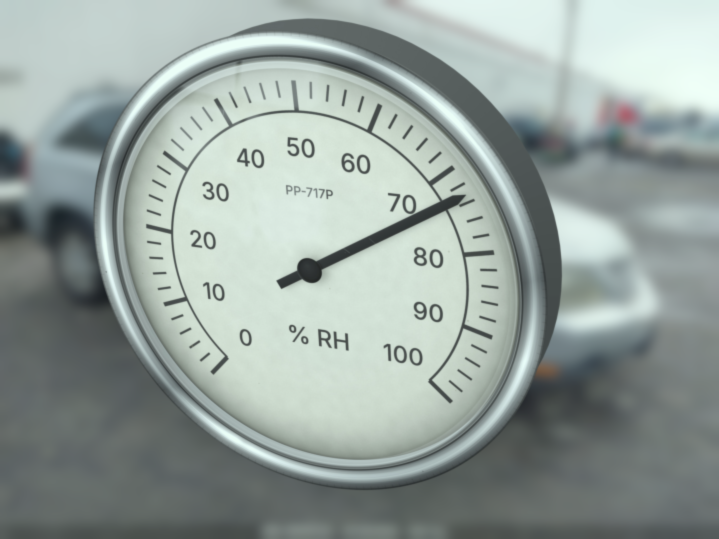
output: **73** %
